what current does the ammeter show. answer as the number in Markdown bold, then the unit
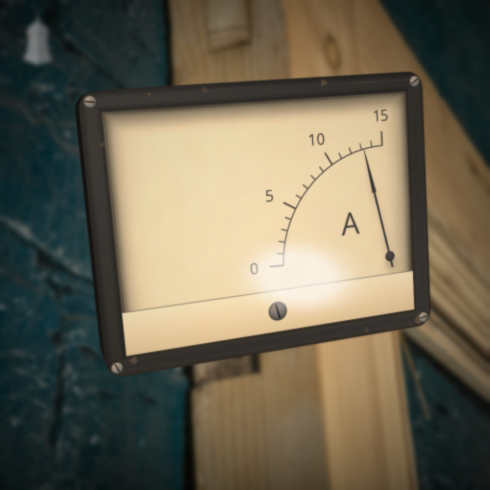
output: **13** A
